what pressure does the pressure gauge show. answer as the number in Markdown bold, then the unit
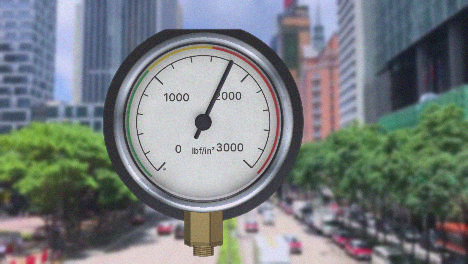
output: **1800** psi
